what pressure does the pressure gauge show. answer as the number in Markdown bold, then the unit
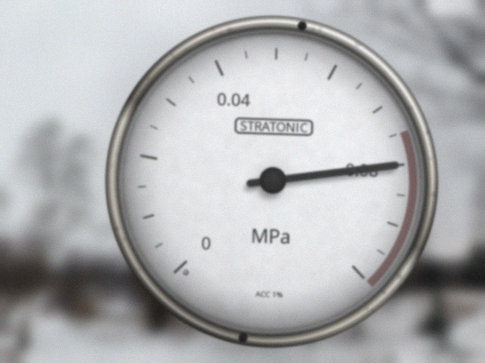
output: **0.08** MPa
